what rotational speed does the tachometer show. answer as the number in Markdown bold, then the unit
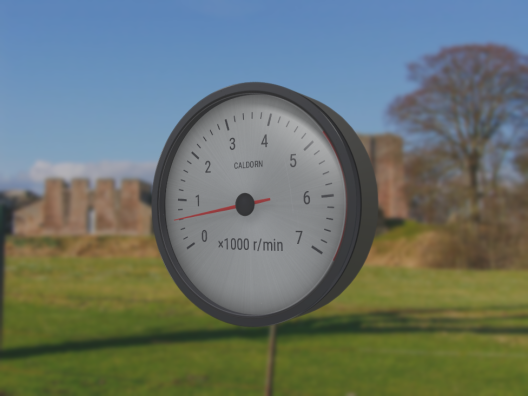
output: **600** rpm
